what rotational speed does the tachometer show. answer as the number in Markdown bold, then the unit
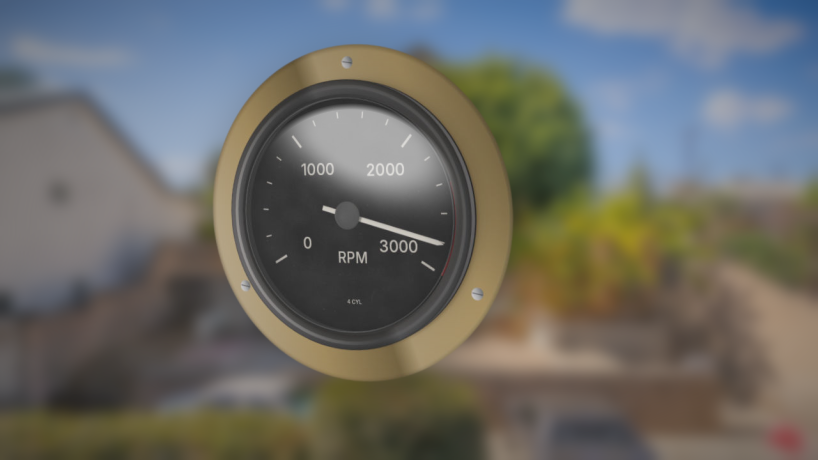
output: **2800** rpm
